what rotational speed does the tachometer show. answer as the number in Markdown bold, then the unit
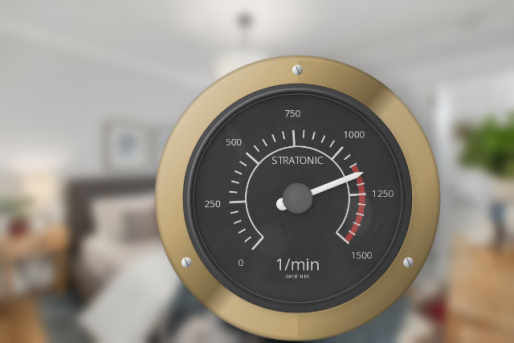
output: **1150** rpm
